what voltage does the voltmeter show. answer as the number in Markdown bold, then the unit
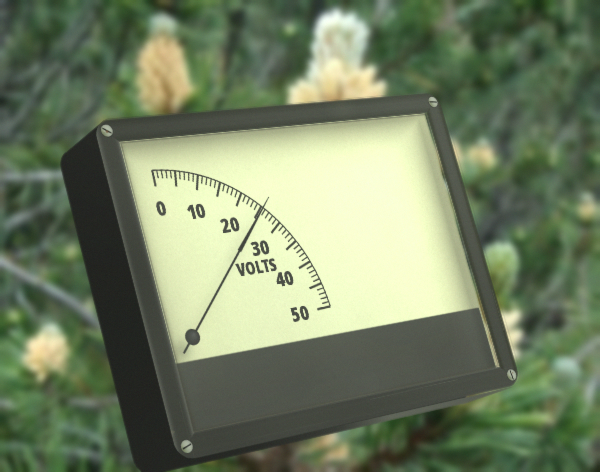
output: **25** V
